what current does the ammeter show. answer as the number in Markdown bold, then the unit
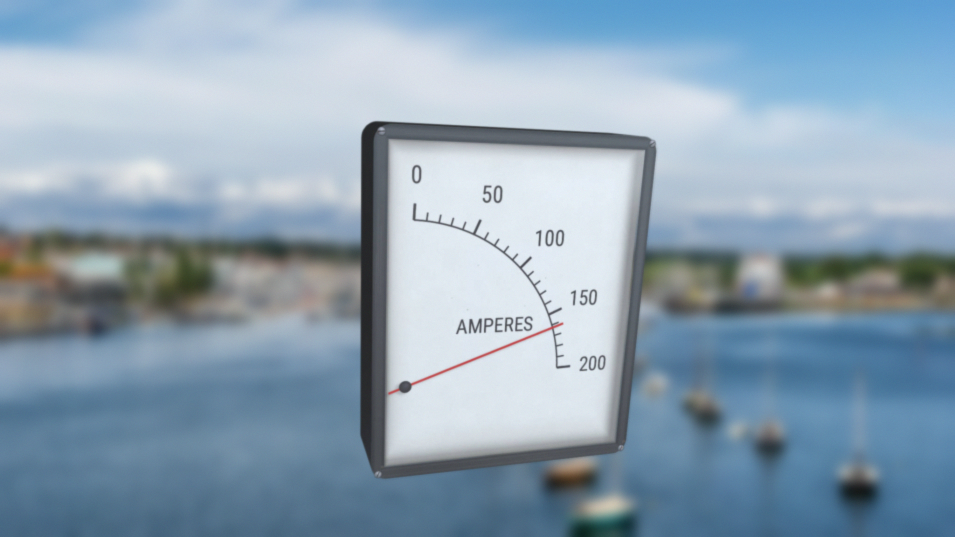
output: **160** A
